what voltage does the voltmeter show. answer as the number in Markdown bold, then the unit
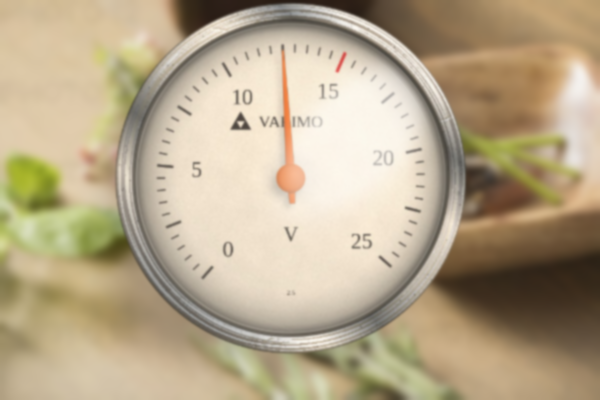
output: **12.5** V
